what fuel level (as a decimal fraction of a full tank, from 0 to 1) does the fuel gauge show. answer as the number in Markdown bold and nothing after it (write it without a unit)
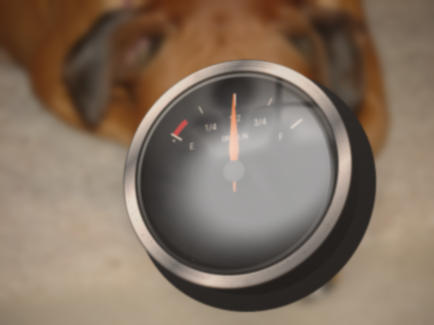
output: **0.5**
